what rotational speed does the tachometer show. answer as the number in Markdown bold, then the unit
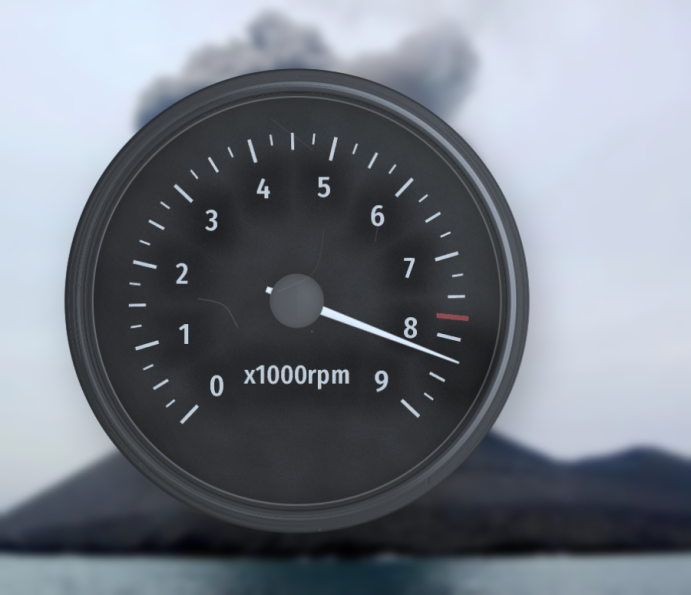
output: **8250** rpm
